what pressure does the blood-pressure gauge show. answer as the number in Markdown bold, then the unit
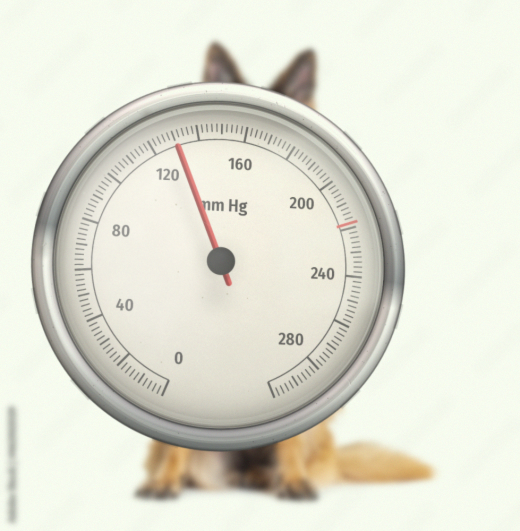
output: **130** mmHg
